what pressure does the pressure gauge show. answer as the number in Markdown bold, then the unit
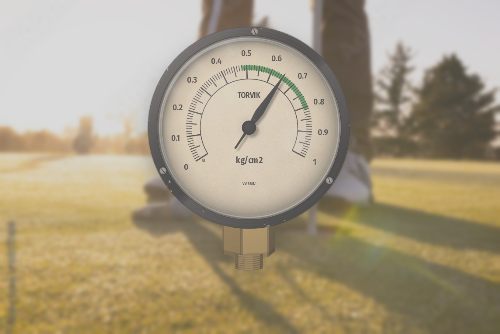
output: **0.65** kg/cm²
